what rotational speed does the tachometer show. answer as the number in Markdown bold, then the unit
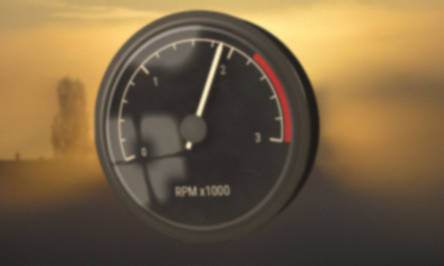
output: **1900** rpm
